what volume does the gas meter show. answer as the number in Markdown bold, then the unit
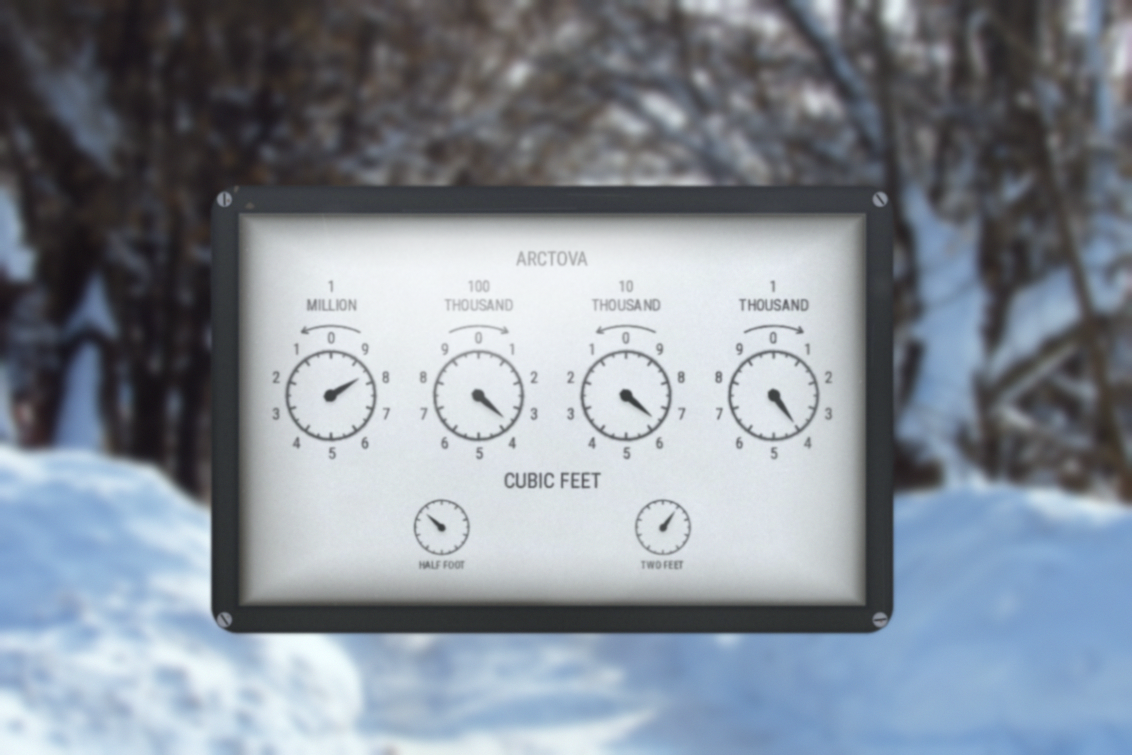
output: **836400** ft³
